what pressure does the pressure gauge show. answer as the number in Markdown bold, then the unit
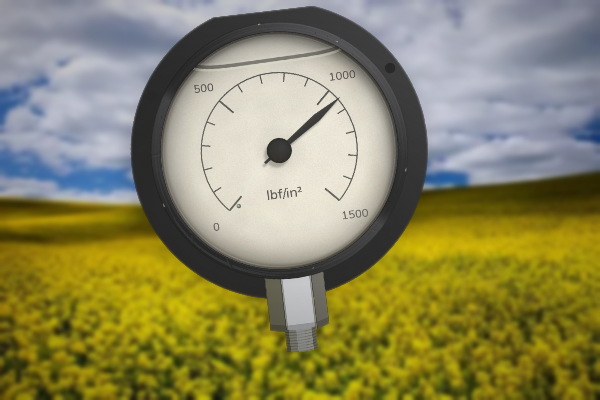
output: **1050** psi
